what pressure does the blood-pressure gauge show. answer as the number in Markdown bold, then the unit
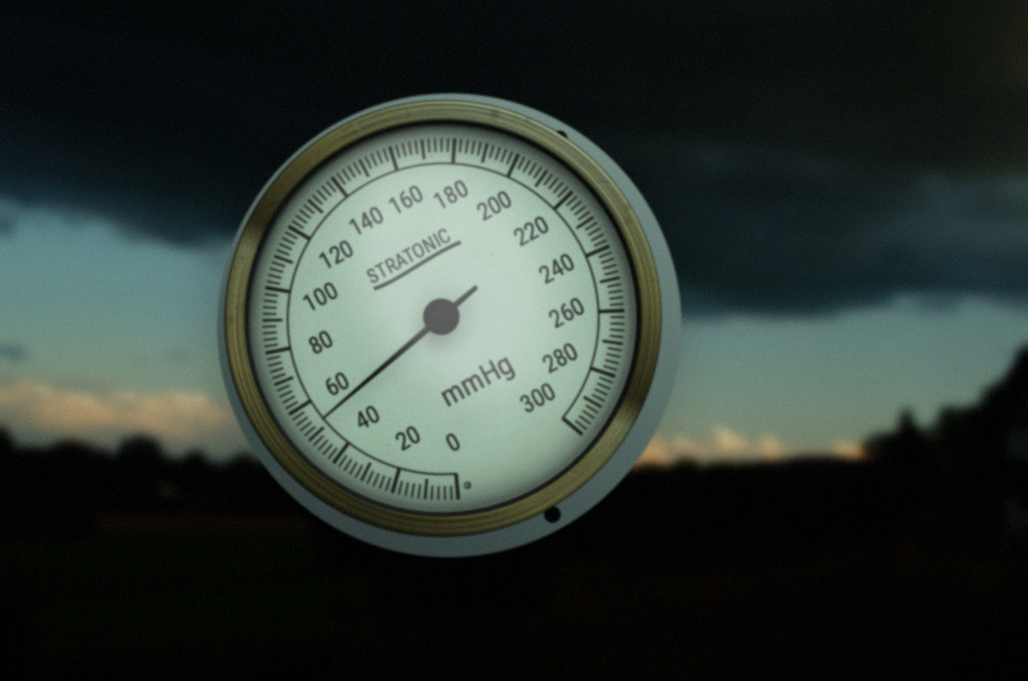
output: **52** mmHg
